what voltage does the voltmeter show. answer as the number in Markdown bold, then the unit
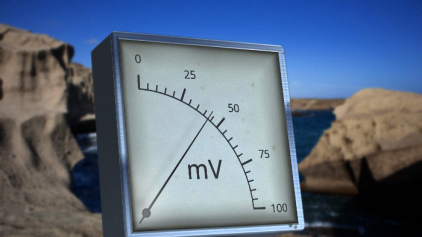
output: **42.5** mV
